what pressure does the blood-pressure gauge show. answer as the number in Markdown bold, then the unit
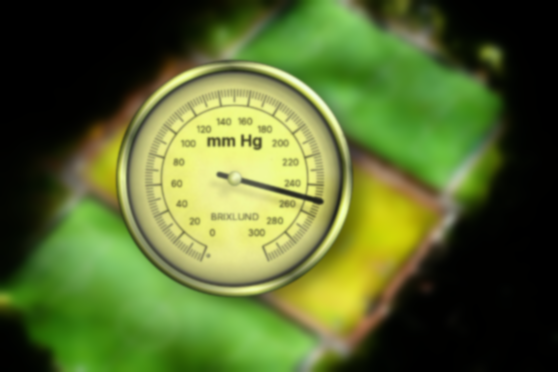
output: **250** mmHg
